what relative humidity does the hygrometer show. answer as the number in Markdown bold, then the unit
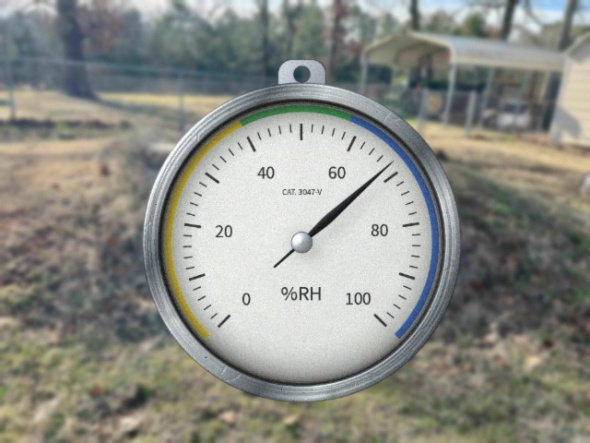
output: **68** %
